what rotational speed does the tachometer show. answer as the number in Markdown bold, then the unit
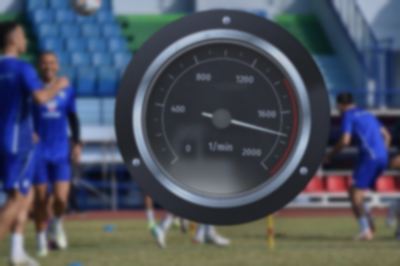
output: **1750** rpm
